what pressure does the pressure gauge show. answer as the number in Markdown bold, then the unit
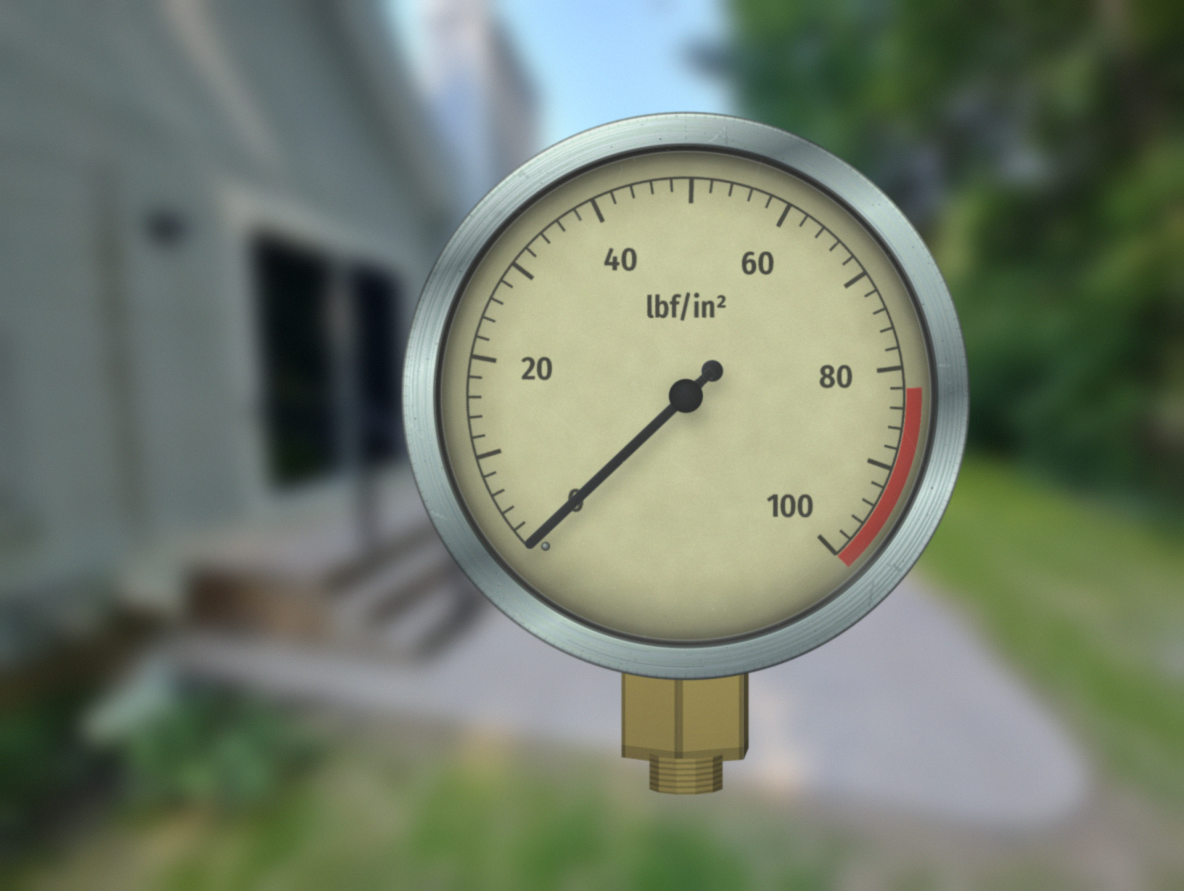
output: **0** psi
